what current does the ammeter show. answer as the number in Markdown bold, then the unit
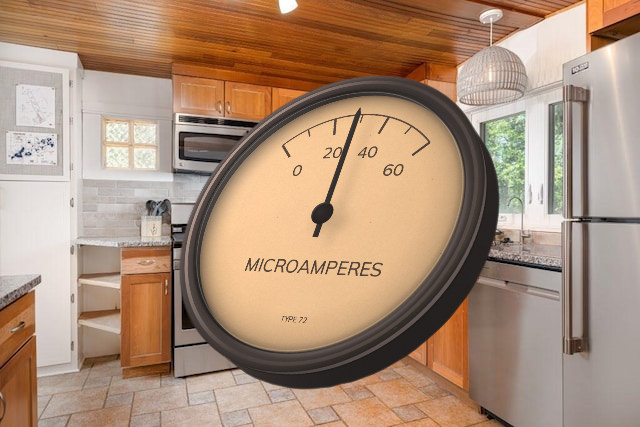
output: **30** µA
